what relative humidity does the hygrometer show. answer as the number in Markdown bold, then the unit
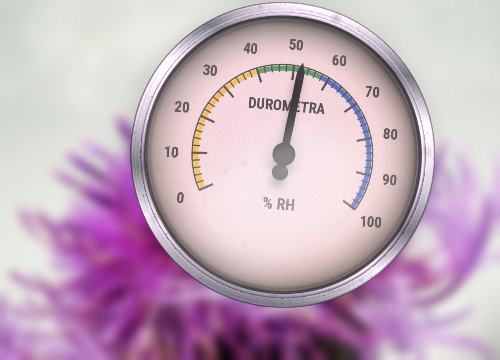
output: **52** %
